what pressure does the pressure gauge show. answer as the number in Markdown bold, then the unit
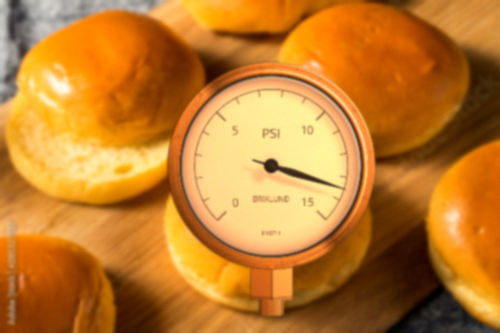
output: **13.5** psi
